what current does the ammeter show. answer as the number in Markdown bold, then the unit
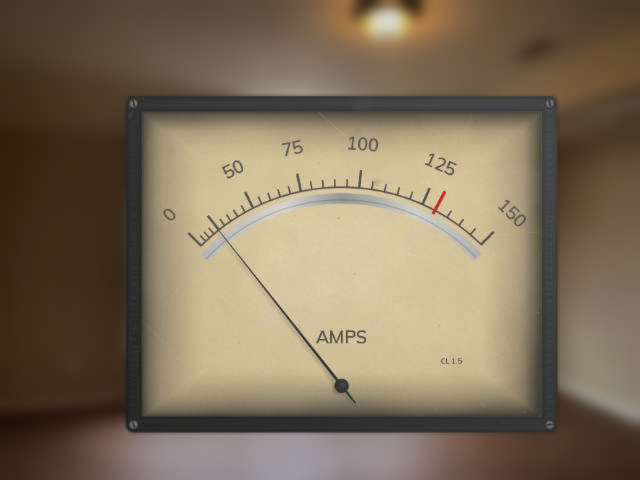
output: **25** A
